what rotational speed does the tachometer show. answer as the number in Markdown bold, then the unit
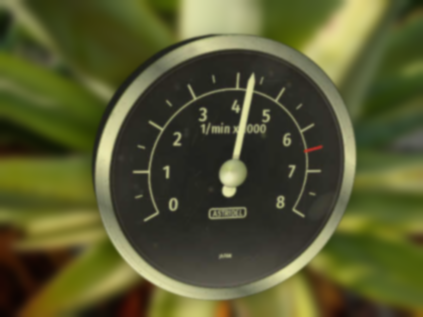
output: **4250** rpm
